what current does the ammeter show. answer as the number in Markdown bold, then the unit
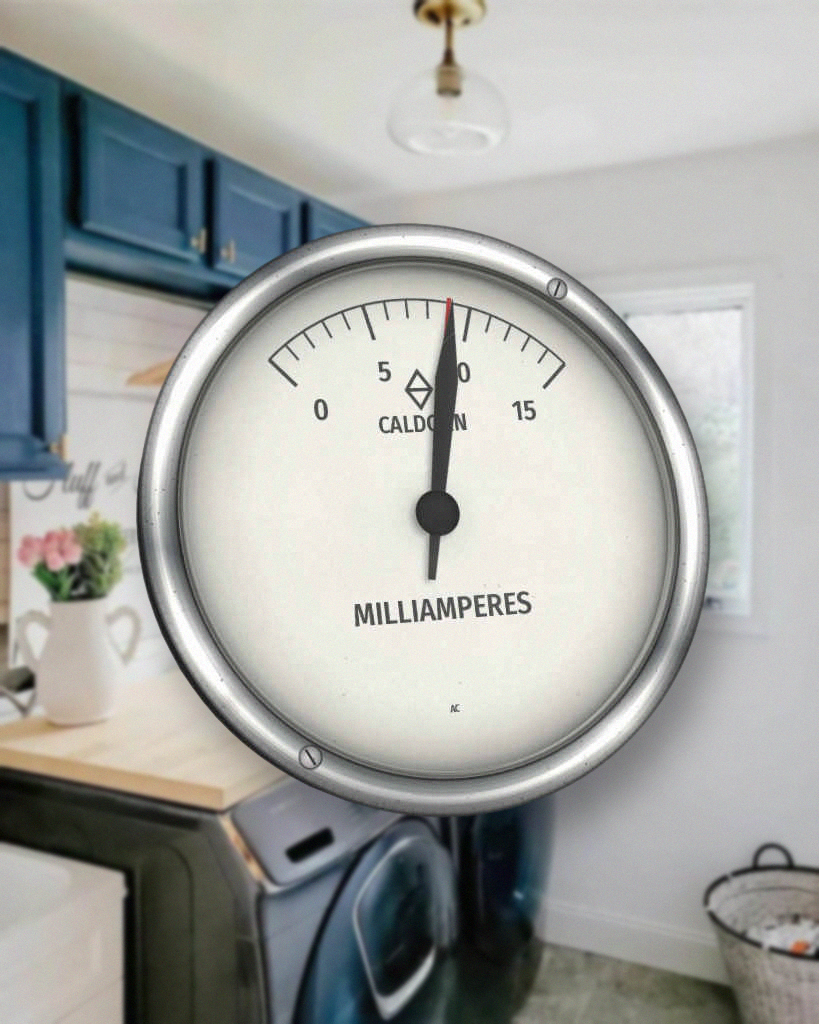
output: **9** mA
